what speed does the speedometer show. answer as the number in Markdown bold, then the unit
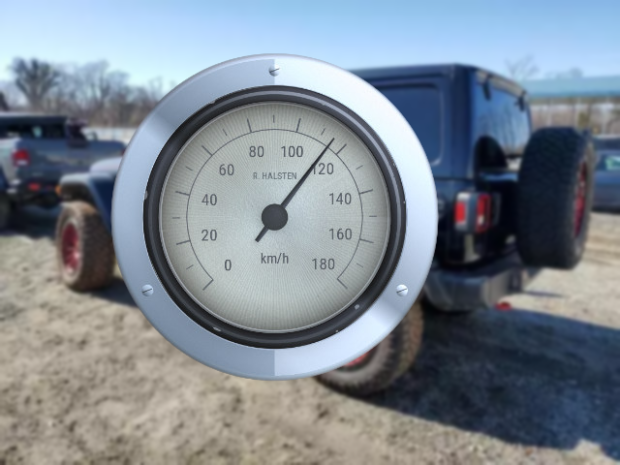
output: **115** km/h
